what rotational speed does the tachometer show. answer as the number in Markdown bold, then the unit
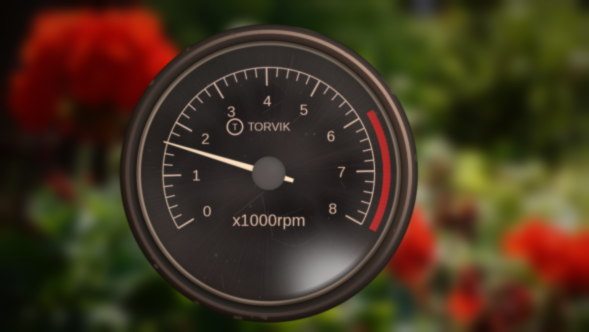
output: **1600** rpm
